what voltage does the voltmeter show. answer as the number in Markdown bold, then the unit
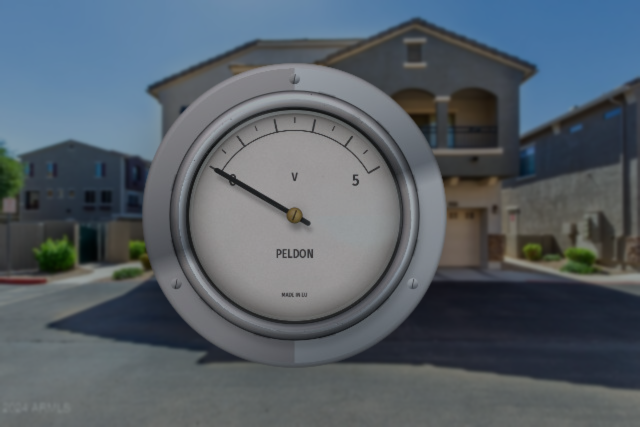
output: **0** V
